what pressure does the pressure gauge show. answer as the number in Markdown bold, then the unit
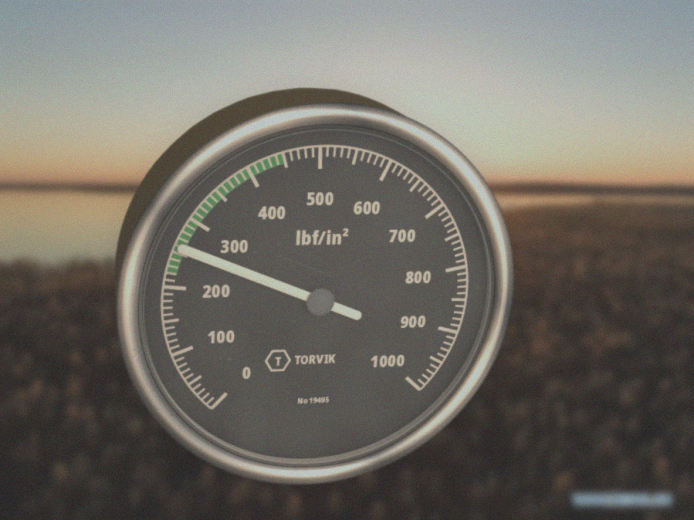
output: **260** psi
